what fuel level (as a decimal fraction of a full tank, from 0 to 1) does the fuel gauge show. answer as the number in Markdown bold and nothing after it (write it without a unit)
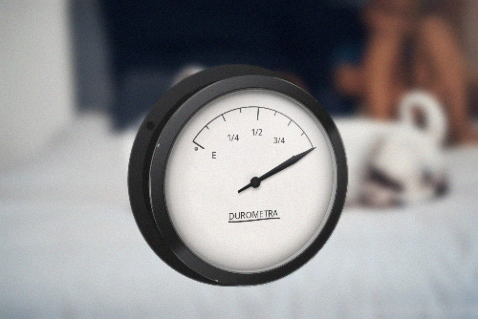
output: **1**
